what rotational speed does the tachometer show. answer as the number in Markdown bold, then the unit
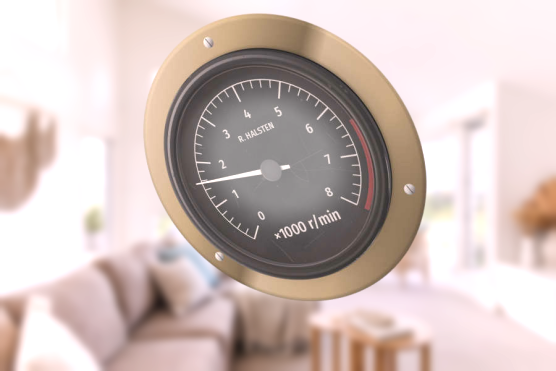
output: **1600** rpm
